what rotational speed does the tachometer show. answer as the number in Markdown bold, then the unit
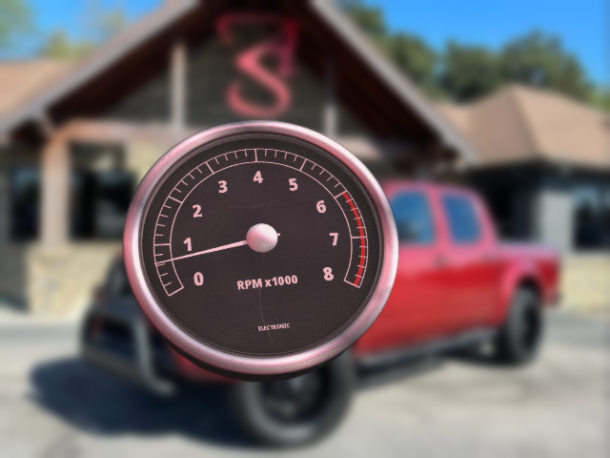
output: **600** rpm
